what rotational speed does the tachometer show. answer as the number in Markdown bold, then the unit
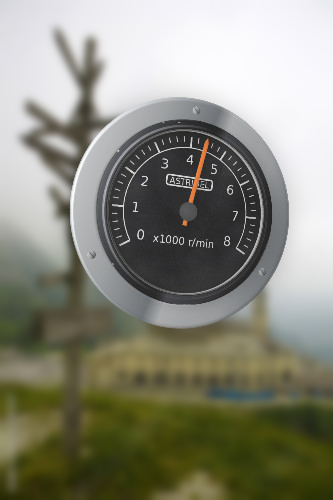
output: **4400** rpm
